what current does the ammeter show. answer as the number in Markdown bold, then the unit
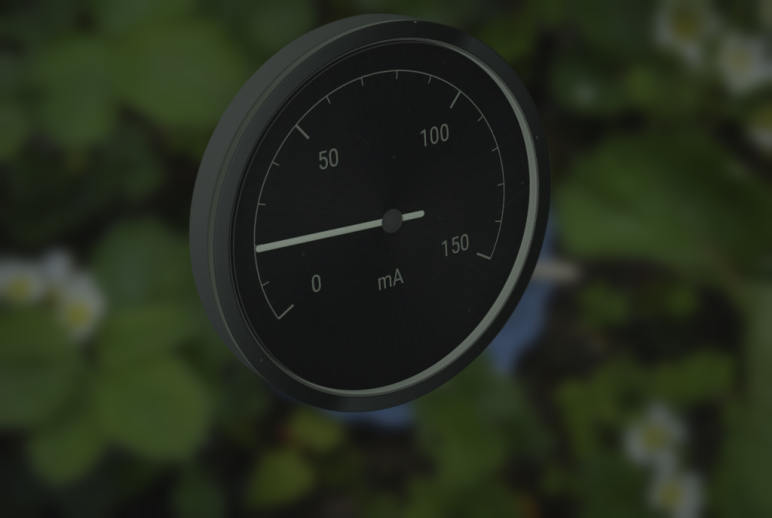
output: **20** mA
